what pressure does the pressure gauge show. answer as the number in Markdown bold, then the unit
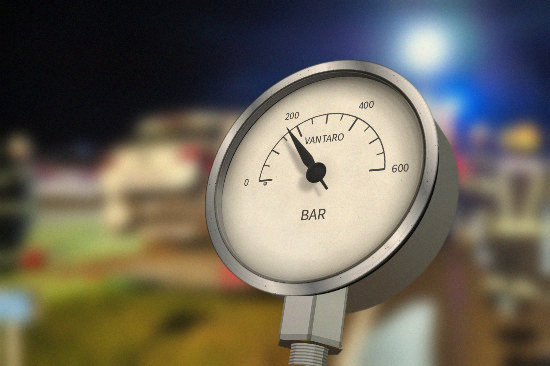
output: **175** bar
